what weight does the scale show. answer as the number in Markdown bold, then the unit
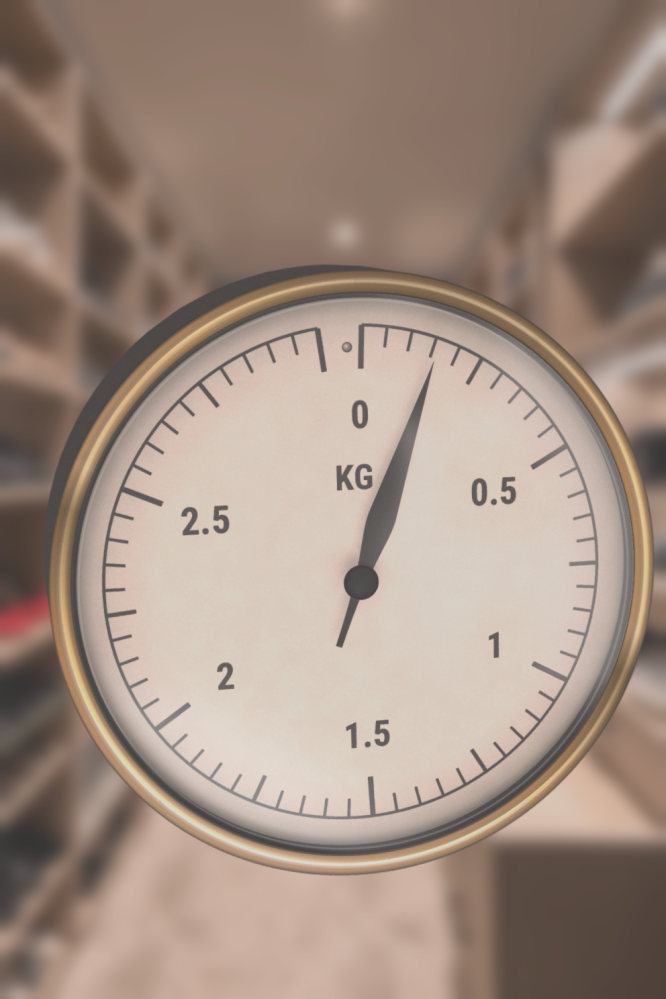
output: **0.15** kg
